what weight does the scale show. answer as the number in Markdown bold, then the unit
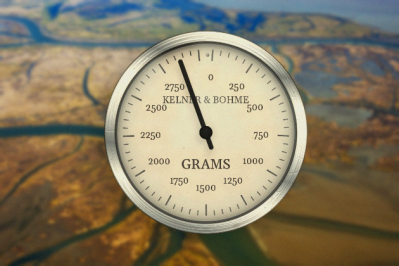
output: **2875** g
